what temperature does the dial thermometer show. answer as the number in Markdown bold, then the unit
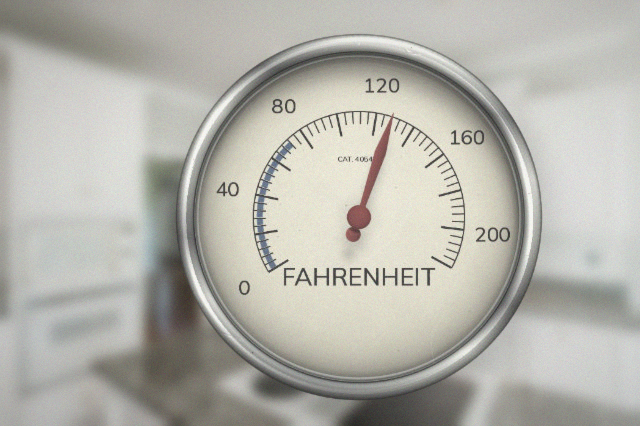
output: **128** °F
